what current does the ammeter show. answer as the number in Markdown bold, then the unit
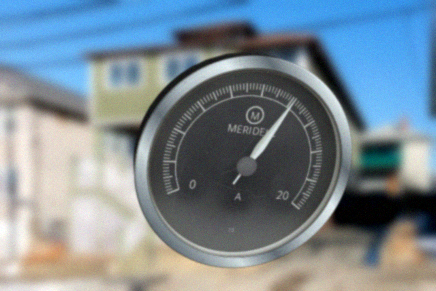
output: **12** A
